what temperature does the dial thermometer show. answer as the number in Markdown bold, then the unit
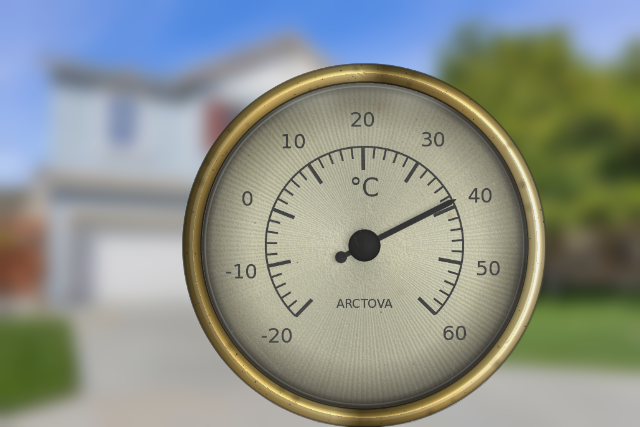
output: **39** °C
